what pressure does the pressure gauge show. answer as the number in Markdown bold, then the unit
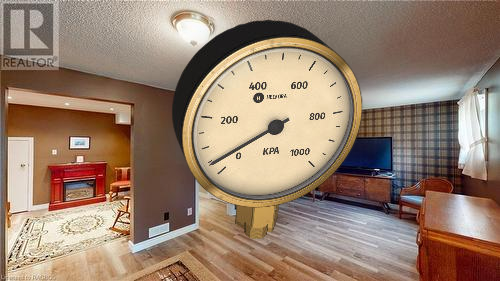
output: **50** kPa
